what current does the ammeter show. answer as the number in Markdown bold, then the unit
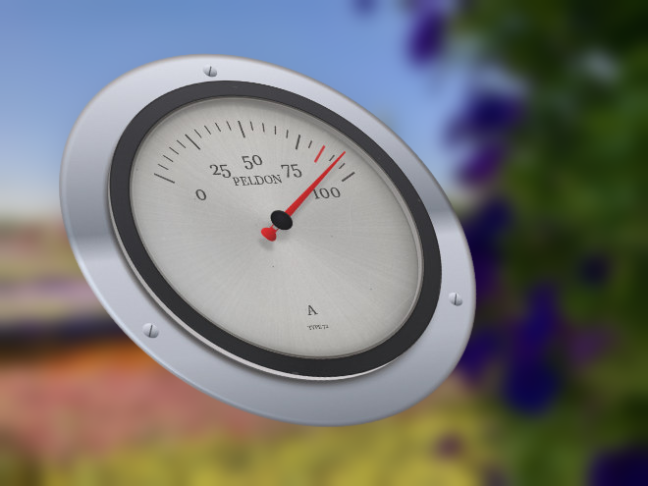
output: **92.5** A
